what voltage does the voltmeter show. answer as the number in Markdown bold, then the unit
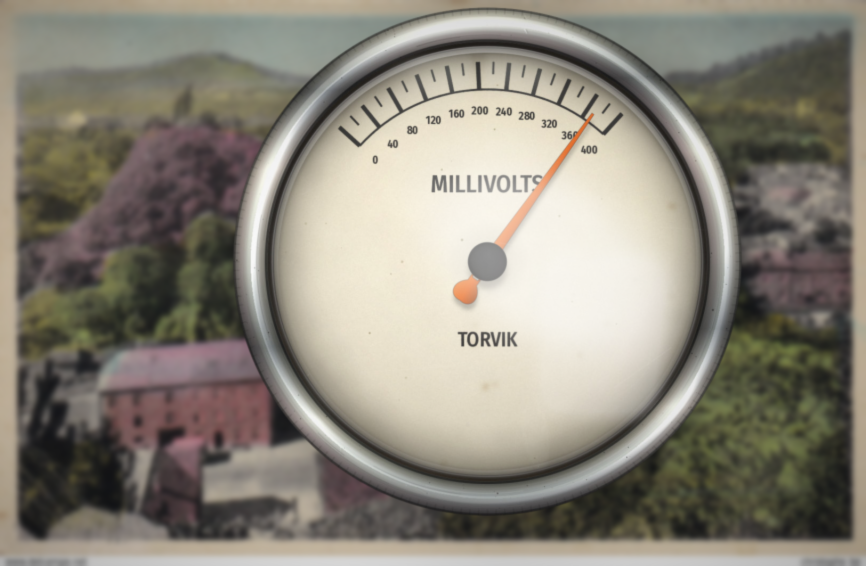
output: **370** mV
